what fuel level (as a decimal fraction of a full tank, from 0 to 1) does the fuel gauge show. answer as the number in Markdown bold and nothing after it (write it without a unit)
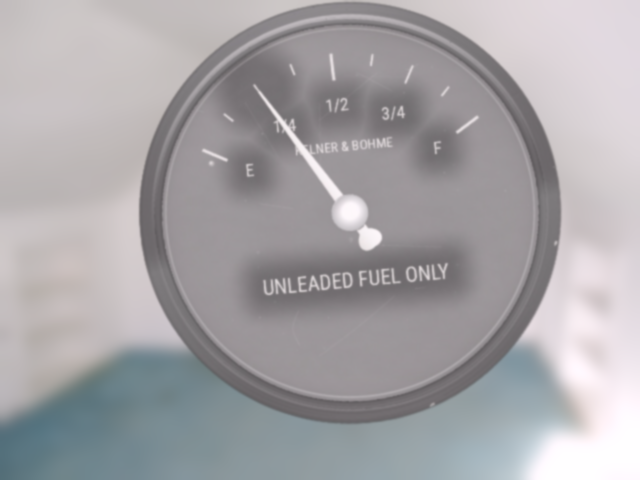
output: **0.25**
